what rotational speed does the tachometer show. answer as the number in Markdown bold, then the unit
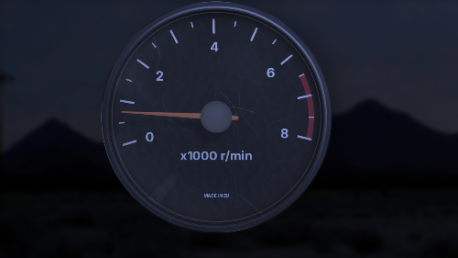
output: **750** rpm
